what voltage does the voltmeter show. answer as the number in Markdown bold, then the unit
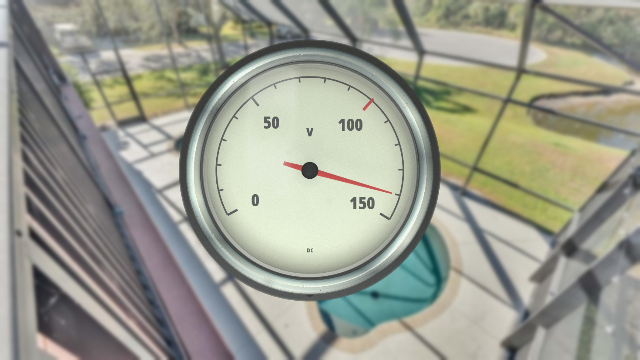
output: **140** V
